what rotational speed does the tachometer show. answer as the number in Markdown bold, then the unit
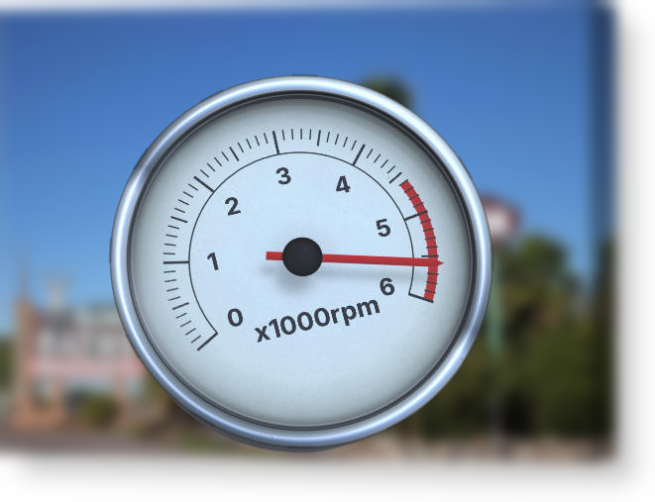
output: **5600** rpm
